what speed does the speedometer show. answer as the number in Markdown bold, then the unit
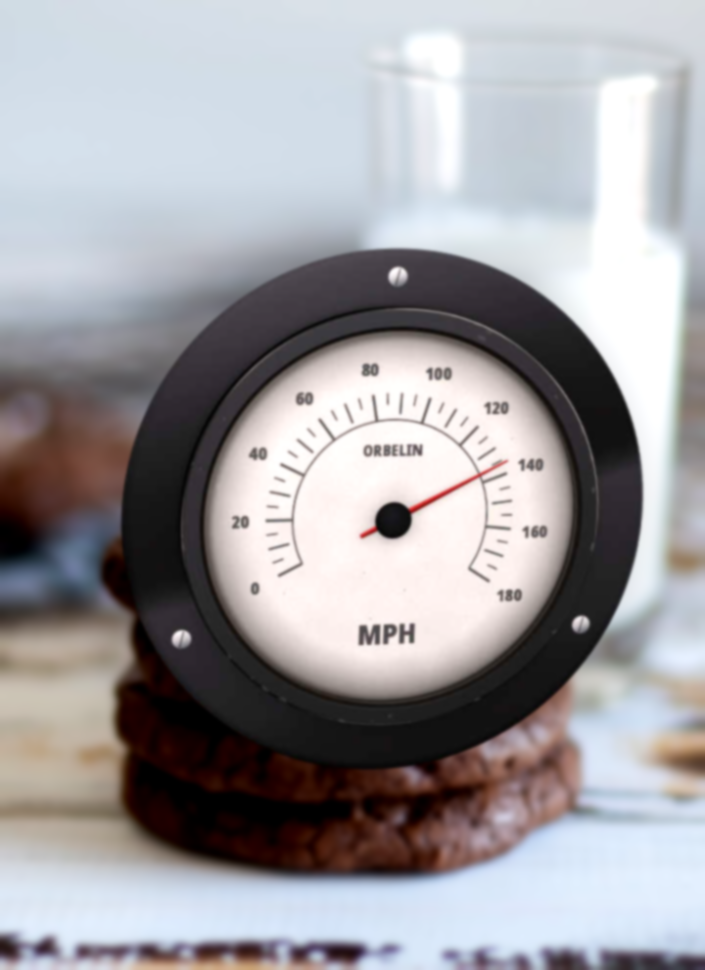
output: **135** mph
